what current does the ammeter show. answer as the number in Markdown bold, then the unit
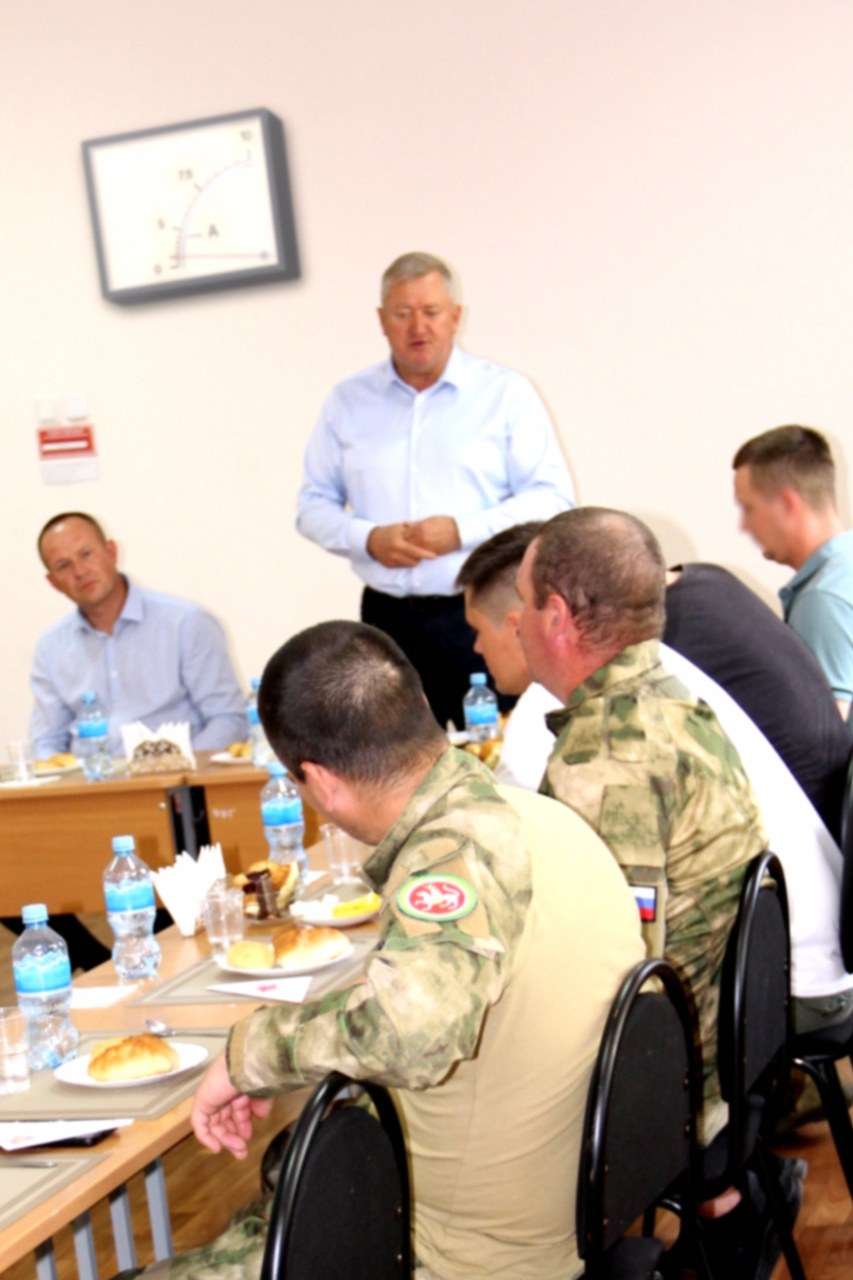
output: **2.5** A
